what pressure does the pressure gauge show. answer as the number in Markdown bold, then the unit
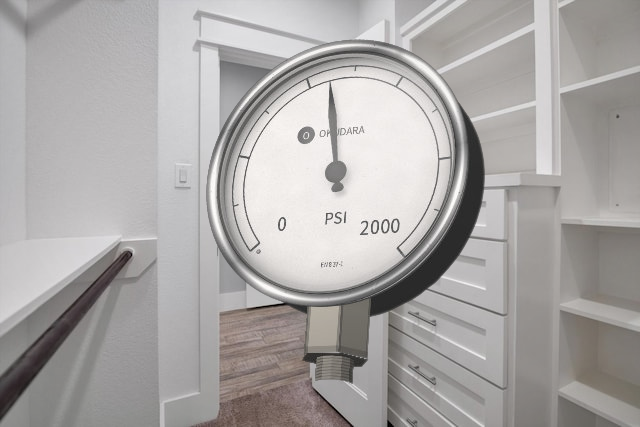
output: **900** psi
